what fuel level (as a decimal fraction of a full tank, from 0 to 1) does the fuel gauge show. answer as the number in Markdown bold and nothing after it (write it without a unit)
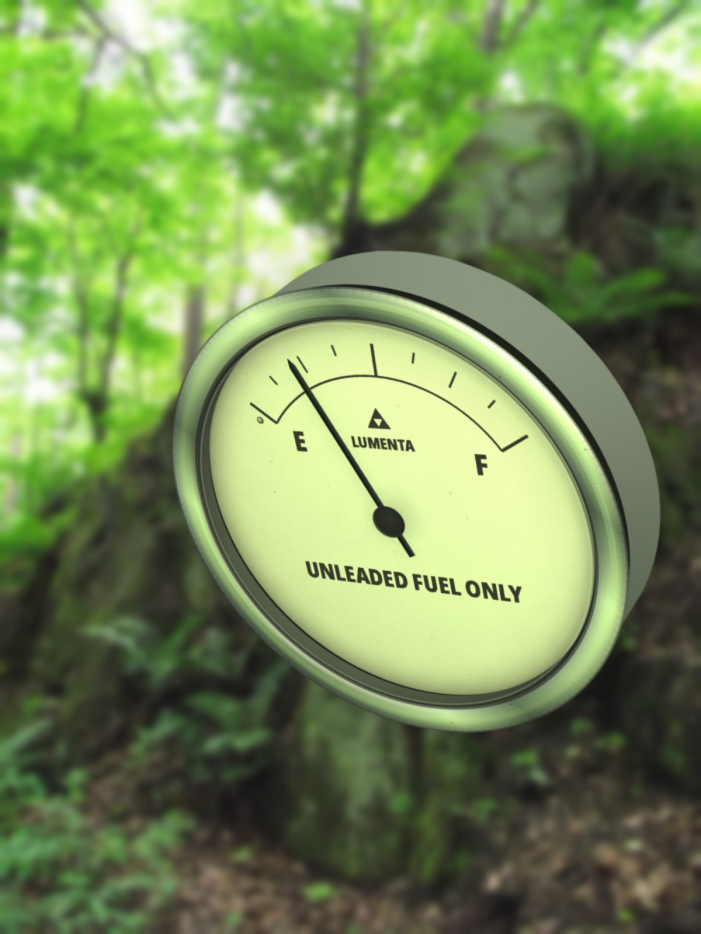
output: **0.25**
